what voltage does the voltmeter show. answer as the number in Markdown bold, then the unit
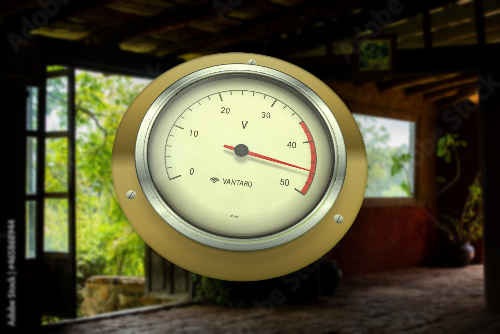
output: **46** V
